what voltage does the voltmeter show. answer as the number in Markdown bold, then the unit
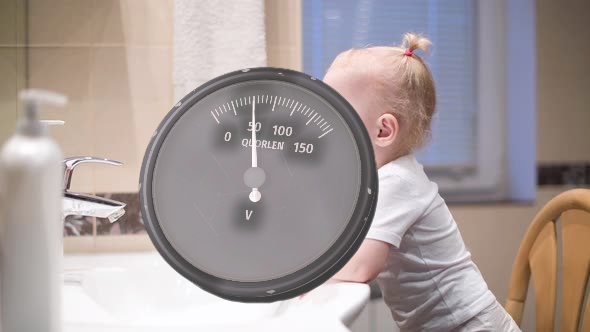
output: **50** V
